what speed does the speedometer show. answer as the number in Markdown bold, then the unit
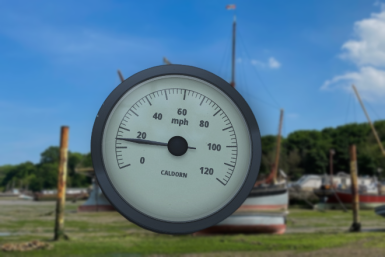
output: **14** mph
